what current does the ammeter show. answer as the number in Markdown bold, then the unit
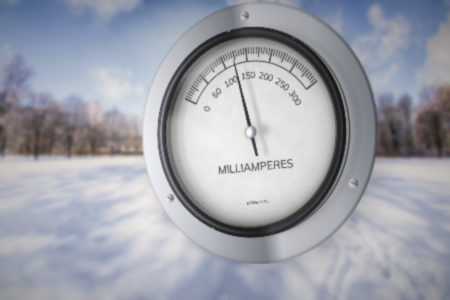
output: **125** mA
